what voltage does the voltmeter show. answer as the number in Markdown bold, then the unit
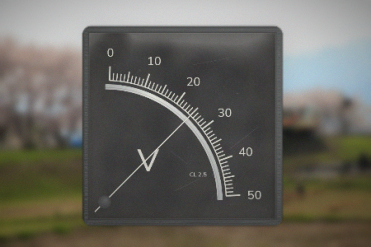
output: **25** V
